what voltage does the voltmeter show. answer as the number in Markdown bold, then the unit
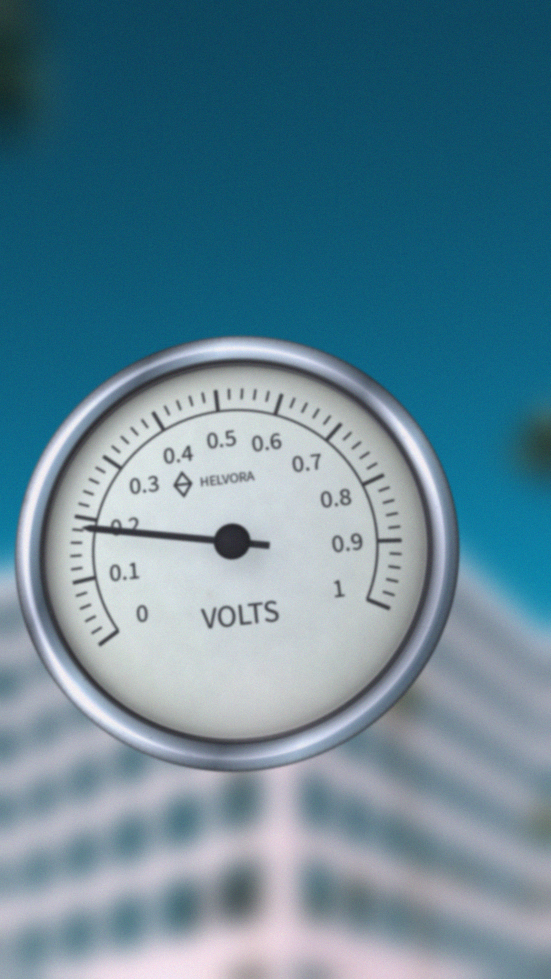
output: **0.18** V
